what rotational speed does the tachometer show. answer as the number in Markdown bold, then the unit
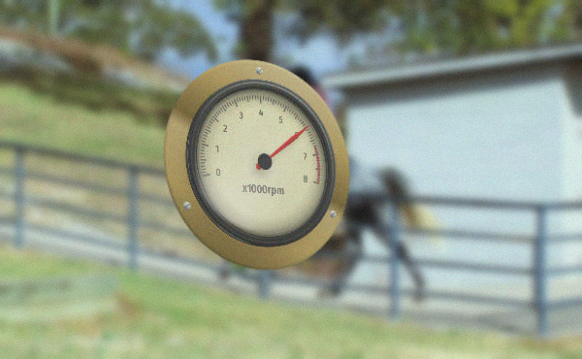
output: **6000** rpm
